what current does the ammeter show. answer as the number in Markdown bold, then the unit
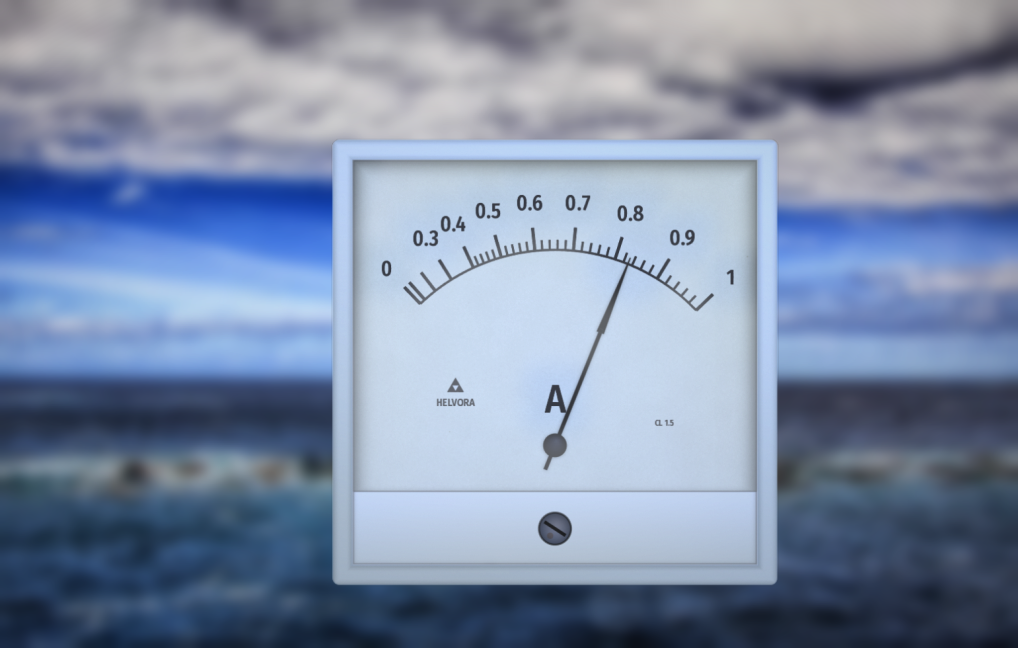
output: **0.83** A
